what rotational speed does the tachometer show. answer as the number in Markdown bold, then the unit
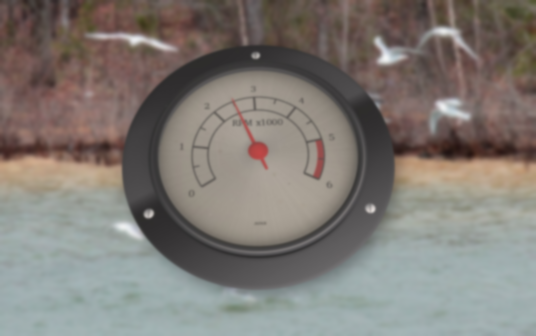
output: **2500** rpm
